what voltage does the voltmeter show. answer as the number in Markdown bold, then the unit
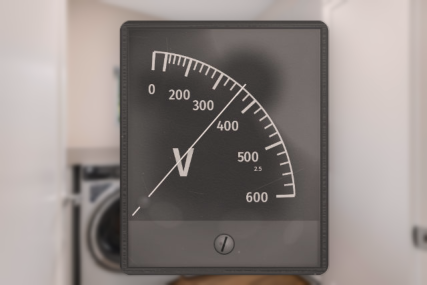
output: **360** V
